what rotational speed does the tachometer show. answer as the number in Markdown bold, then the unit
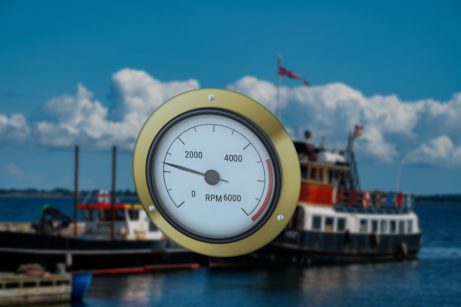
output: **1250** rpm
